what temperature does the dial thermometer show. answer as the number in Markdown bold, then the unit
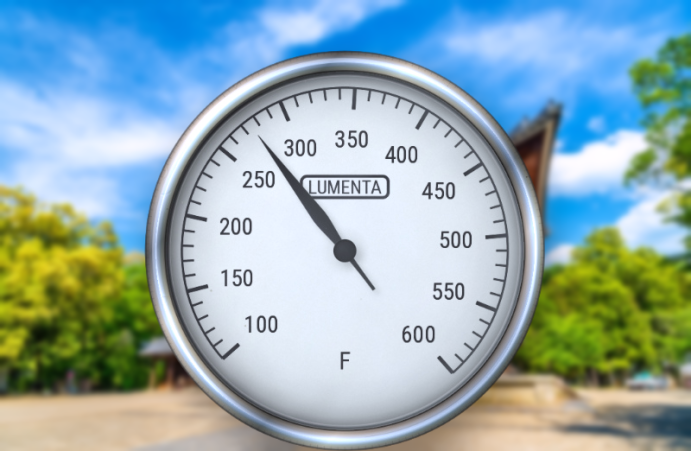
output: **275** °F
